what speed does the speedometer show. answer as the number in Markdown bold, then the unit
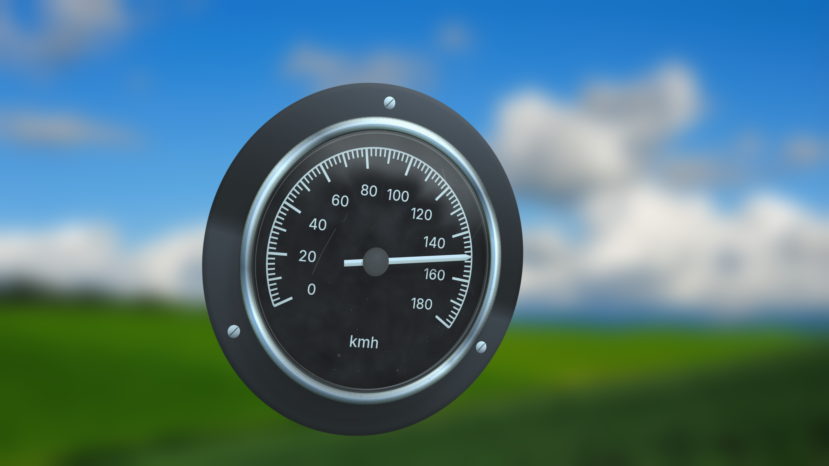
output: **150** km/h
